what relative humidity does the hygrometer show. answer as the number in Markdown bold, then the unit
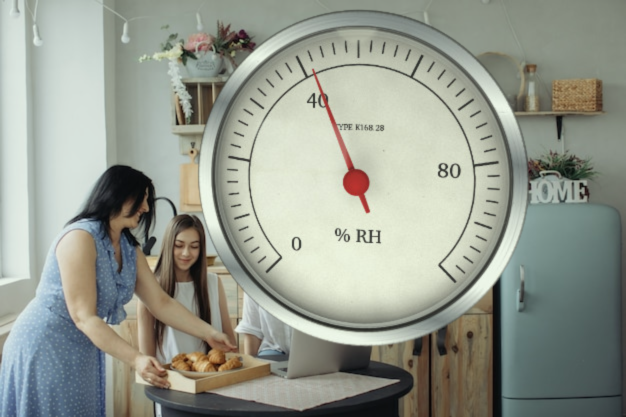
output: **42** %
